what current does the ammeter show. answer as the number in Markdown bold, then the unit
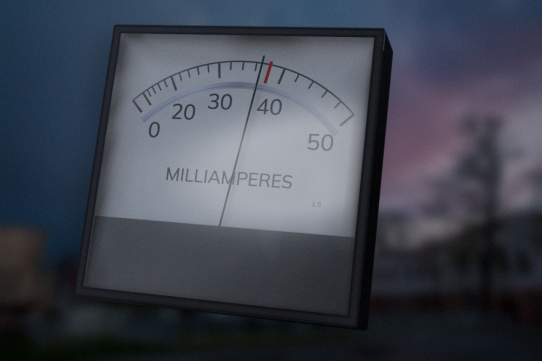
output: **37** mA
